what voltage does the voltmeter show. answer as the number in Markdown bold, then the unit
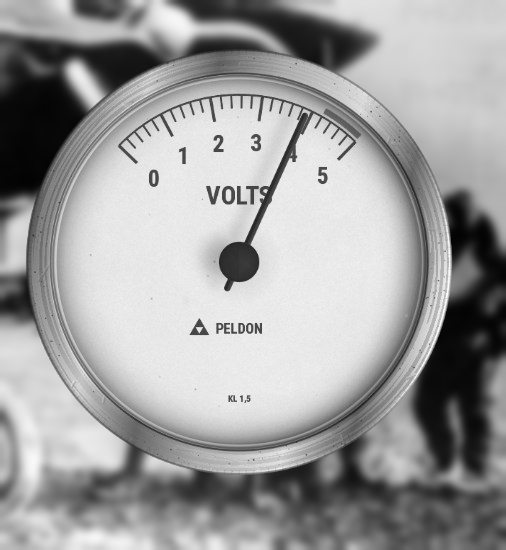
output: **3.9** V
